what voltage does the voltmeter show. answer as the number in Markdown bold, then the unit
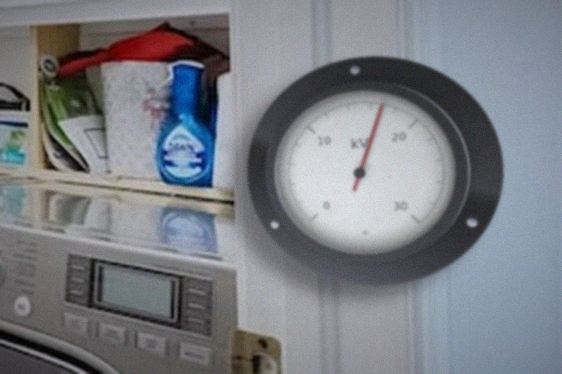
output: **17** kV
